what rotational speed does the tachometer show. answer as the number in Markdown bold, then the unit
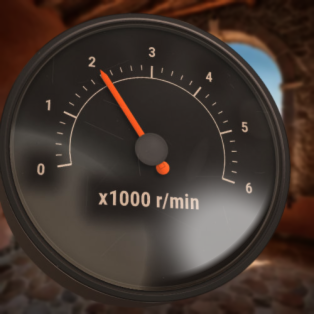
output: **2000** rpm
